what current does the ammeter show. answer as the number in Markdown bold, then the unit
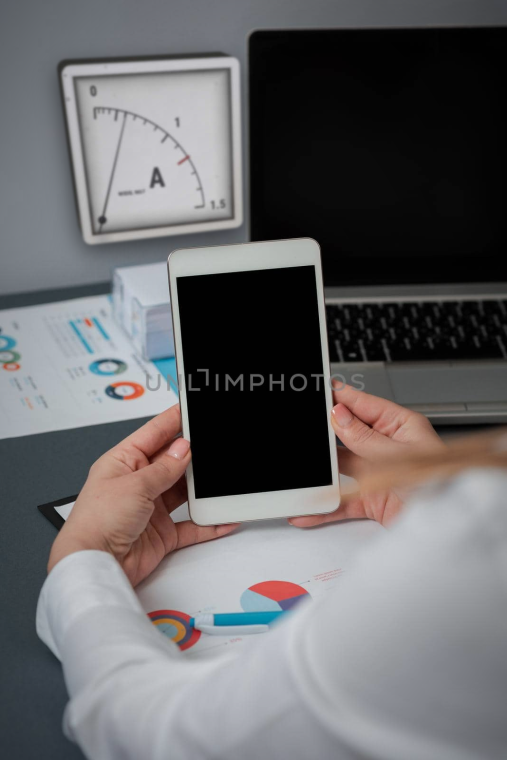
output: **0.6** A
